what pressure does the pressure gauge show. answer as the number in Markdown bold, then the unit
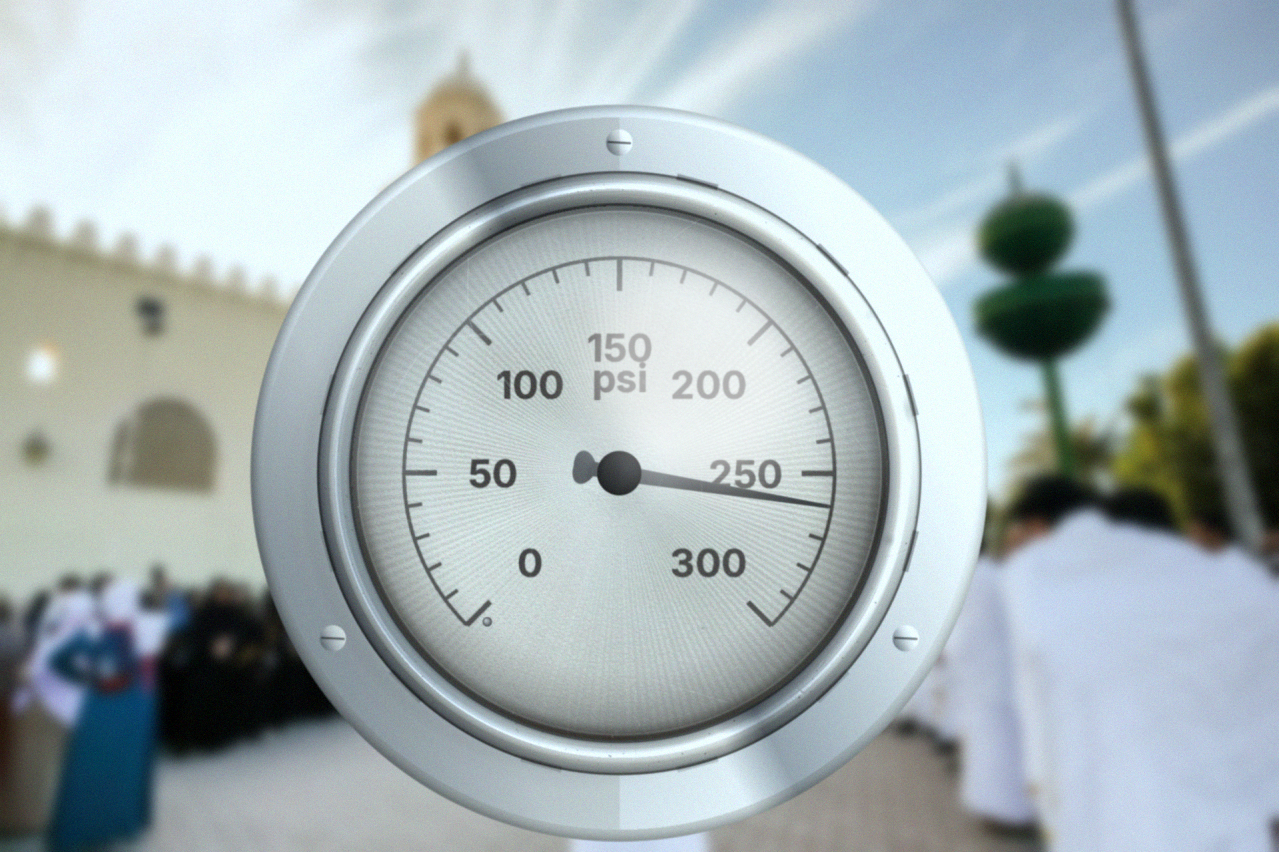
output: **260** psi
